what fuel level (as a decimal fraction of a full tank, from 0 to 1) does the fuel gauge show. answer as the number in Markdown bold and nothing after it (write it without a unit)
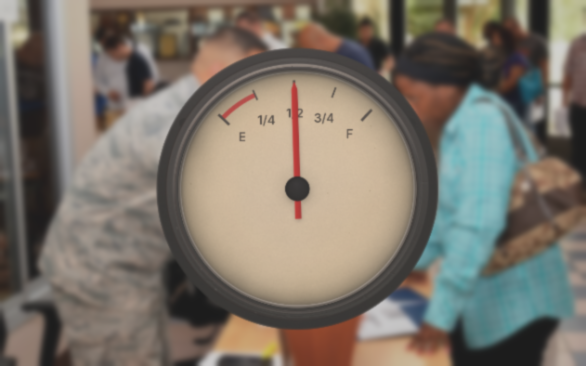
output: **0.5**
